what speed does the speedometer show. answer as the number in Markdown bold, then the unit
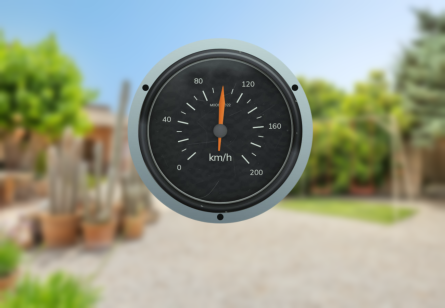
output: **100** km/h
